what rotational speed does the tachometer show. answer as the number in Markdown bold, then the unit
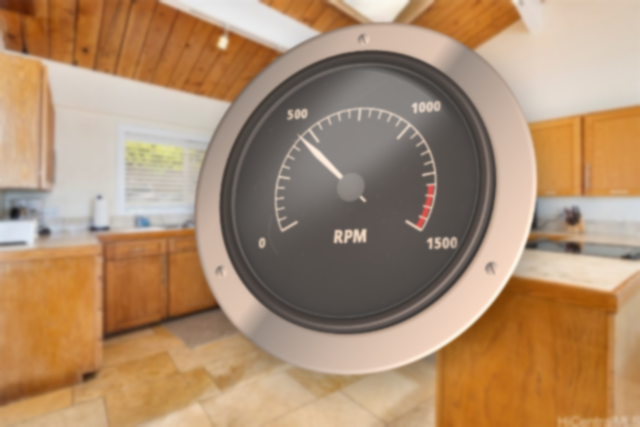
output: **450** rpm
